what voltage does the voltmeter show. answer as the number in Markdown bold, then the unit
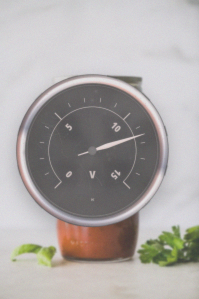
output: **11.5** V
